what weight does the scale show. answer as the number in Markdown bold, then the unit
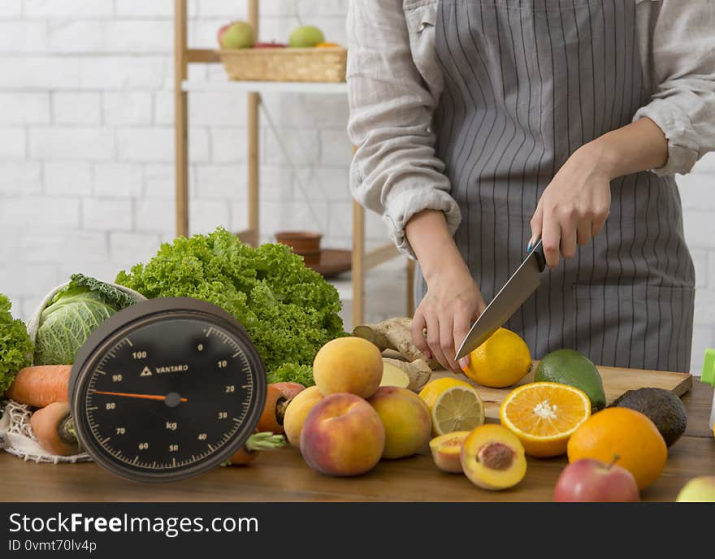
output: **85** kg
